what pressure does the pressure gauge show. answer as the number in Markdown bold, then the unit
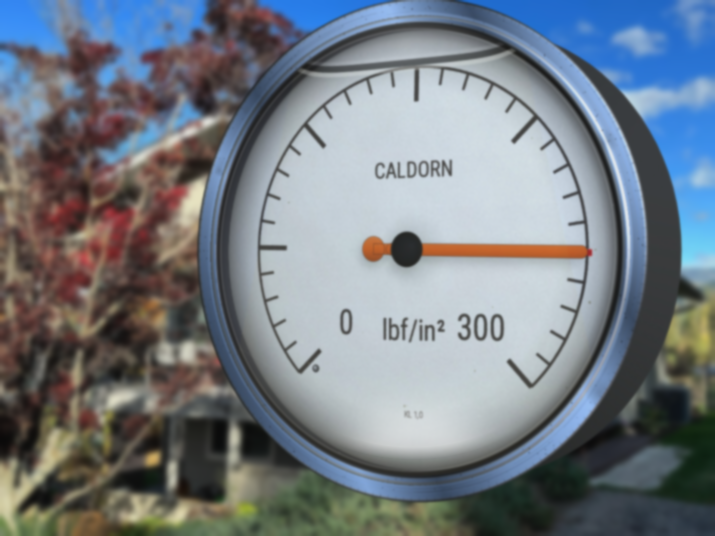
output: **250** psi
